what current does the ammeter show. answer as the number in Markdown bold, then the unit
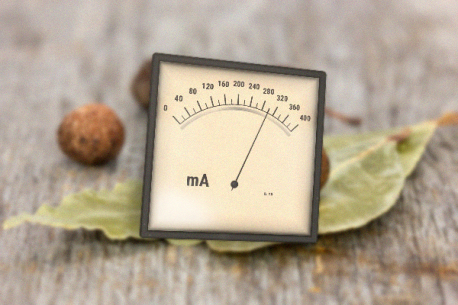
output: **300** mA
